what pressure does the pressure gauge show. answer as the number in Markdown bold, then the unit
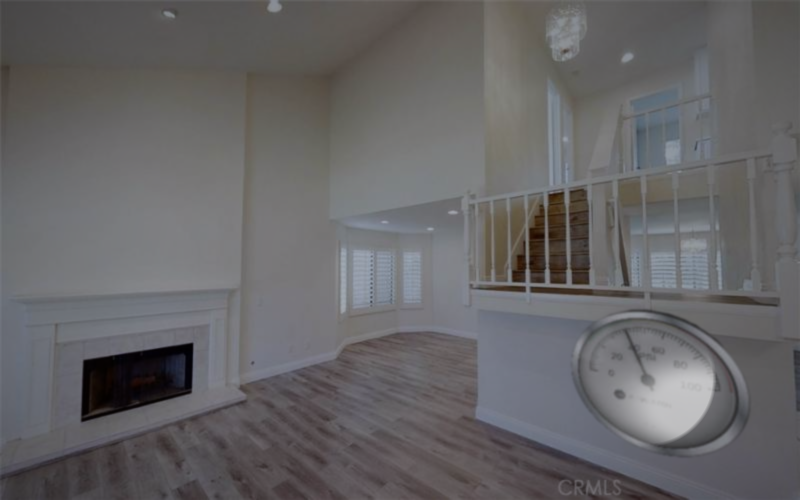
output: **40** psi
